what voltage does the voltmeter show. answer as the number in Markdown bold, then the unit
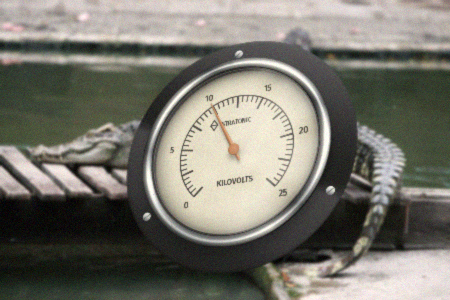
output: **10** kV
